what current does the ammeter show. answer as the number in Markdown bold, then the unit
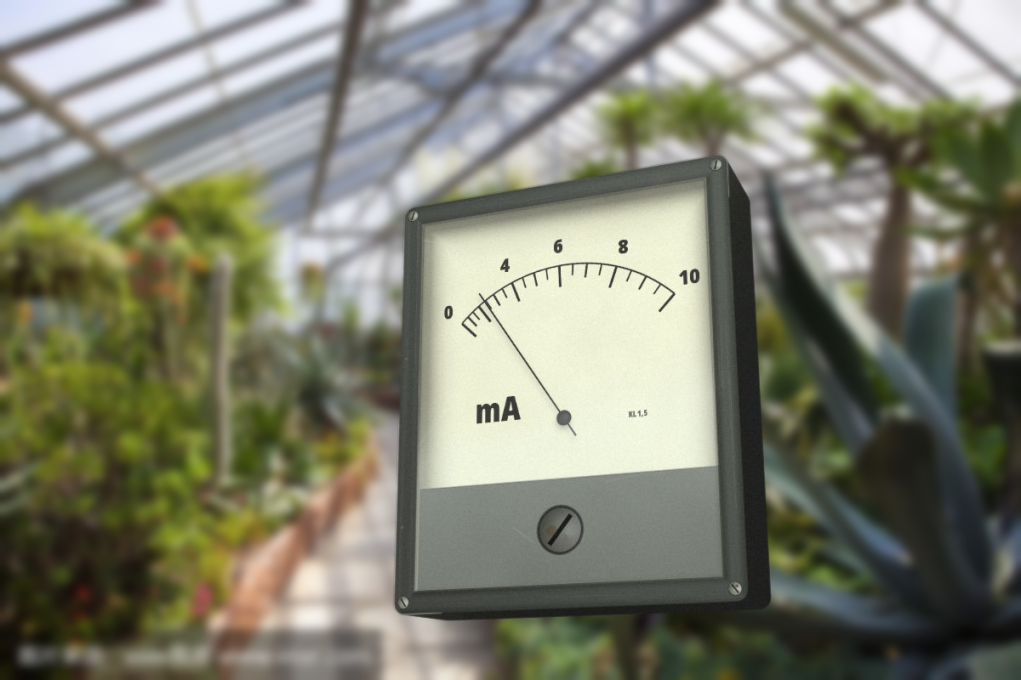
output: **2.5** mA
